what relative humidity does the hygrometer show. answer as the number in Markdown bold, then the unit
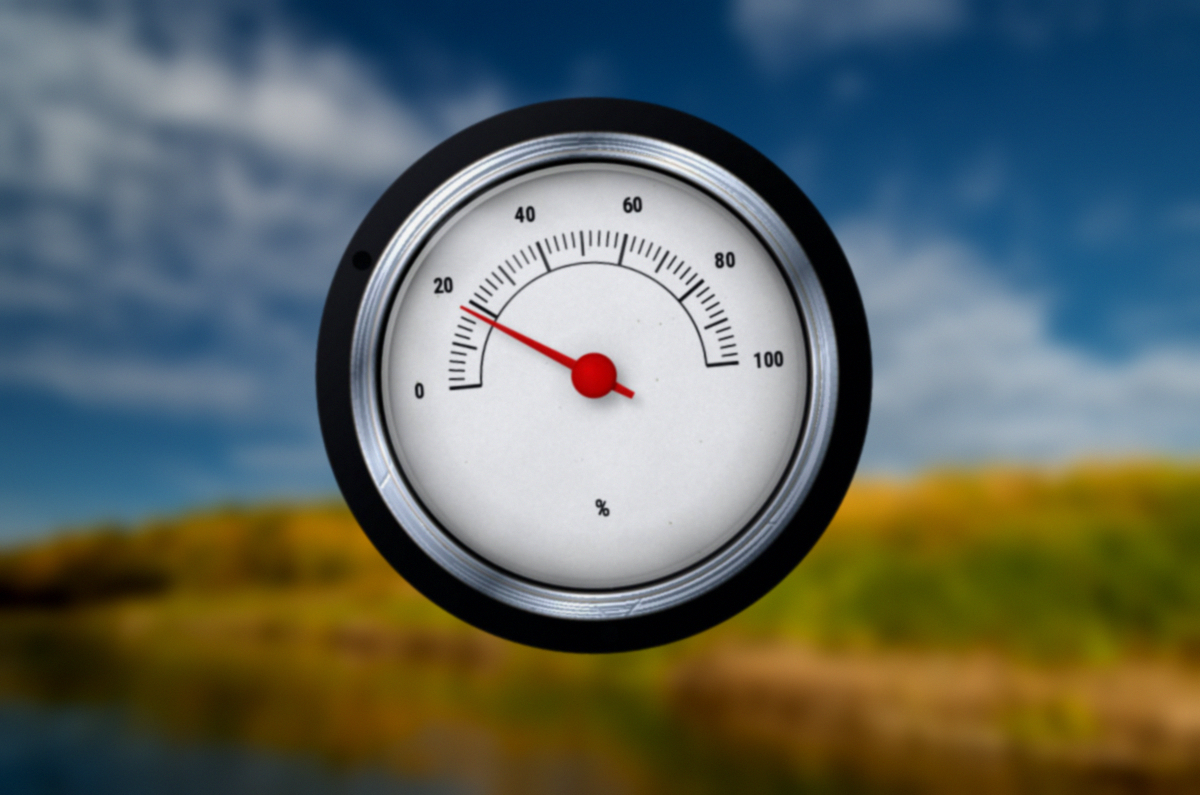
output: **18** %
